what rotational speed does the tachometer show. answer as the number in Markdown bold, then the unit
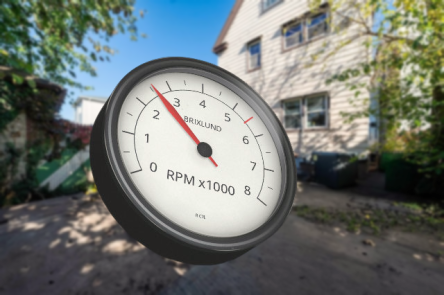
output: **2500** rpm
